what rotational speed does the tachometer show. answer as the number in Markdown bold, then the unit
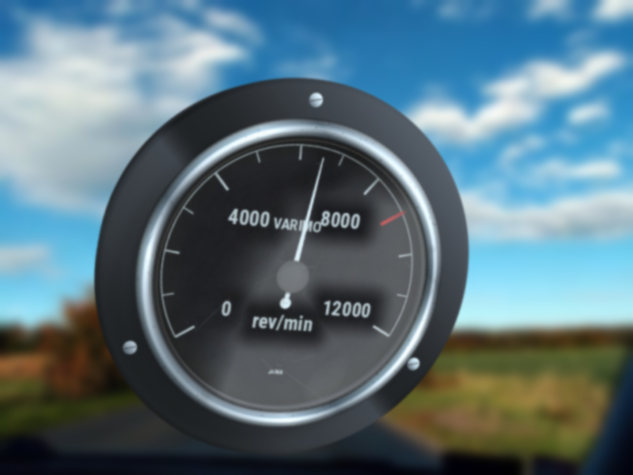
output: **6500** rpm
